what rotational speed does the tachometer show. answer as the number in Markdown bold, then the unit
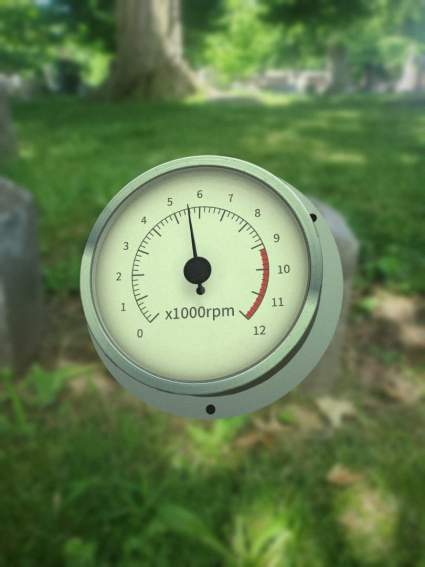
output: **5600** rpm
